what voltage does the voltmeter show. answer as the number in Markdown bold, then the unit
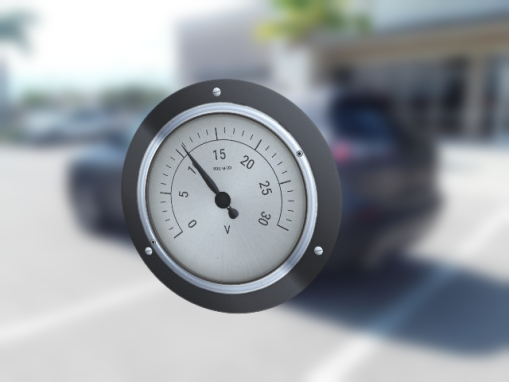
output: **11** V
